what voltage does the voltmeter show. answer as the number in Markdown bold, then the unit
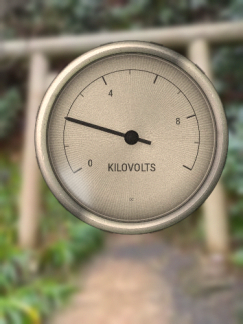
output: **2** kV
